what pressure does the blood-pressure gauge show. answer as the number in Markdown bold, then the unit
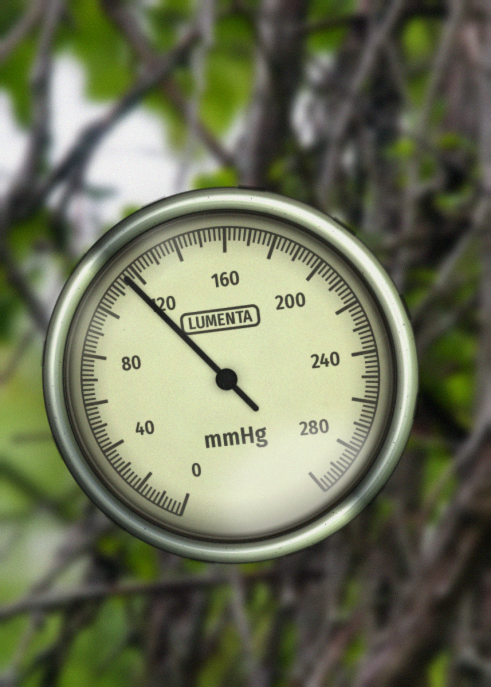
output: **116** mmHg
